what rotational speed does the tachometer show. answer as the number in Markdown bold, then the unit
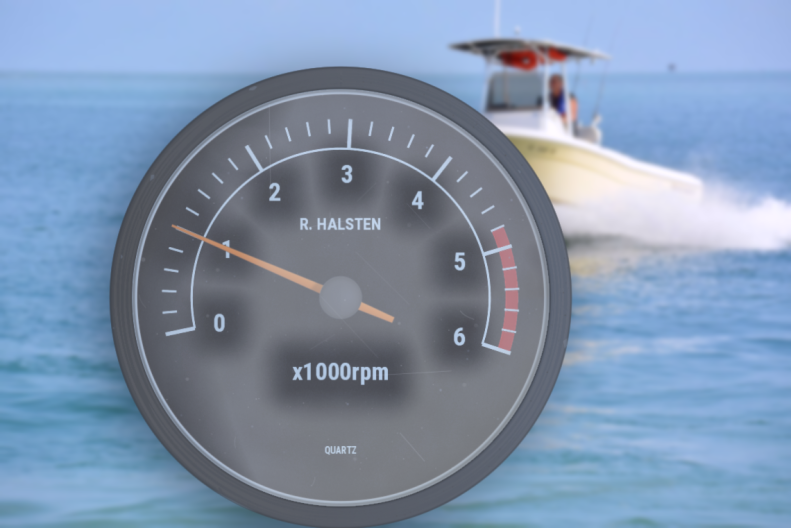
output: **1000** rpm
